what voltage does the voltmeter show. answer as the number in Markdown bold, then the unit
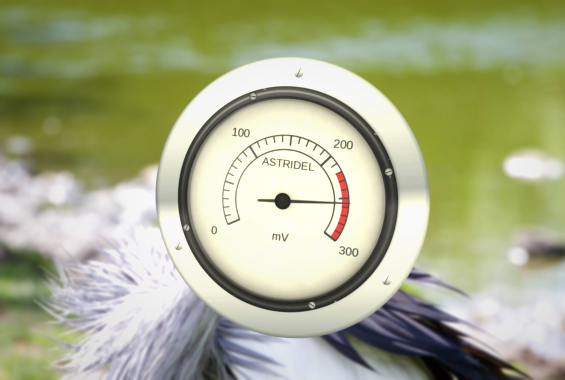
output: **255** mV
